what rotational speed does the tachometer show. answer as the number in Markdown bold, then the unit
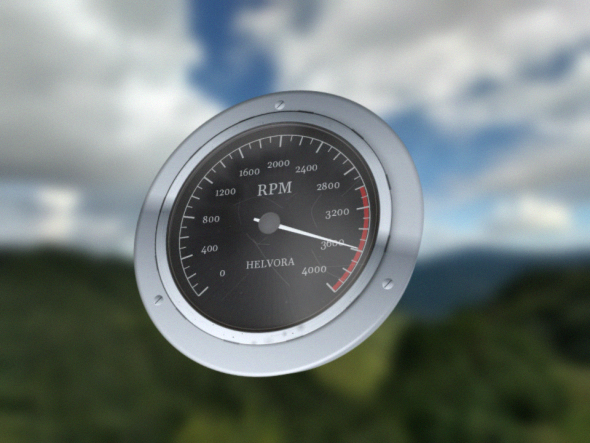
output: **3600** rpm
